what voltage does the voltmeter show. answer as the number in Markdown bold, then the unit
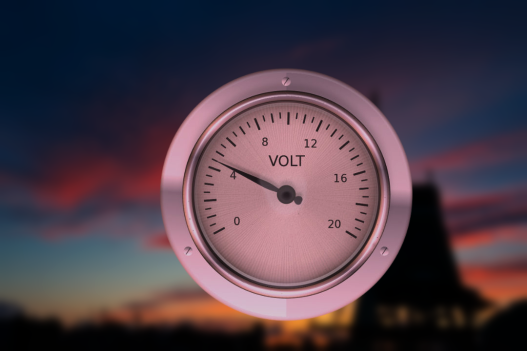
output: **4.5** V
